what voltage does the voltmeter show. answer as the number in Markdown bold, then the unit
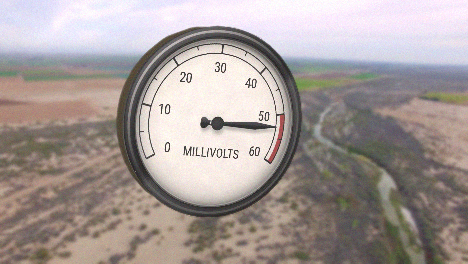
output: **52.5** mV
